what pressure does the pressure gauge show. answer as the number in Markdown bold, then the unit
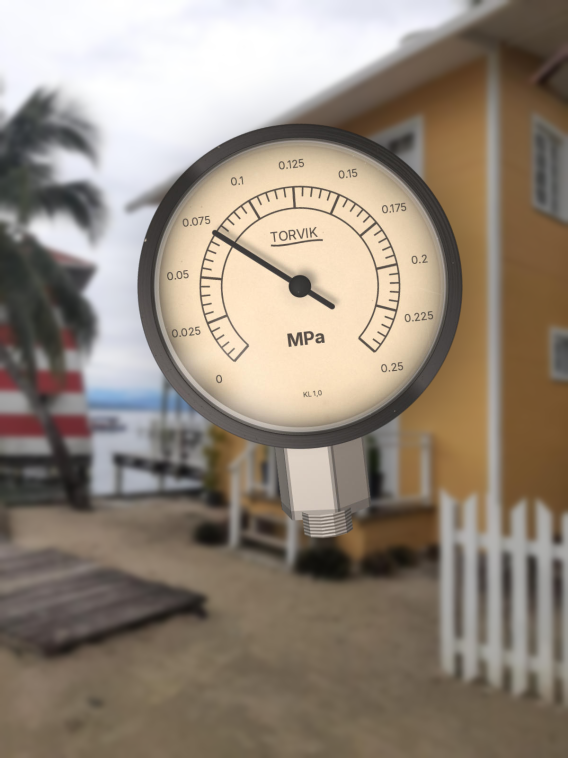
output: **0.075** MPa
